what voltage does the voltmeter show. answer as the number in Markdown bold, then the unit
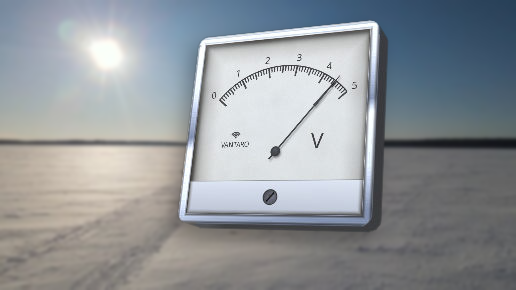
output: **4.5** V
